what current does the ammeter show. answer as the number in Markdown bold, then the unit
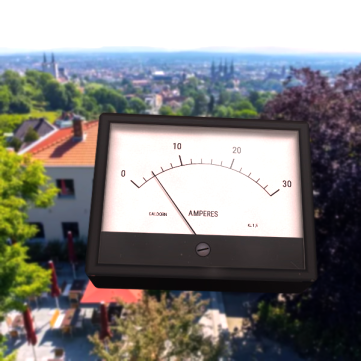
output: **4** A
